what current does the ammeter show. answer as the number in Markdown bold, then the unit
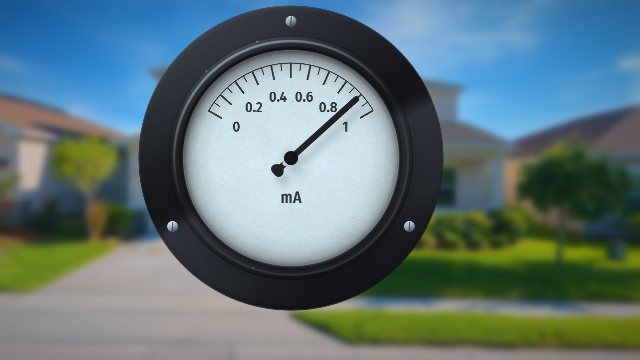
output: **0.9** mA
